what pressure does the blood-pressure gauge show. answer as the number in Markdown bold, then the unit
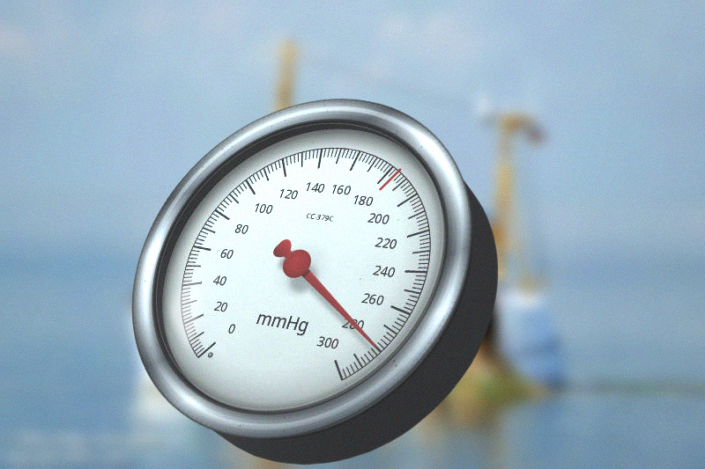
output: **280** mmHg
